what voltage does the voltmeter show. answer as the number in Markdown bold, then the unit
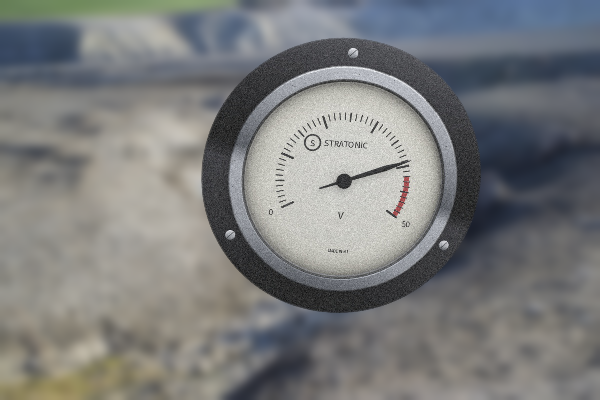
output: **39** V
